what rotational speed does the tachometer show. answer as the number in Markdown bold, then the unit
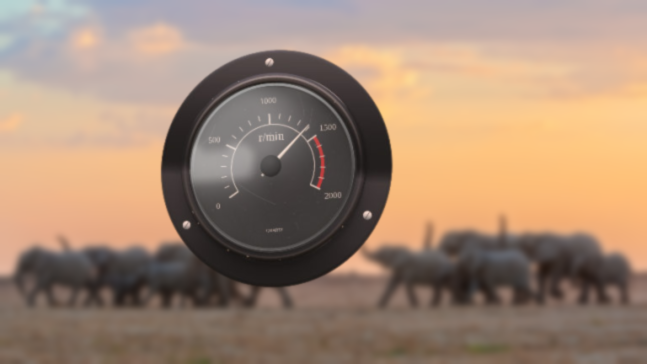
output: **1400** rpm
